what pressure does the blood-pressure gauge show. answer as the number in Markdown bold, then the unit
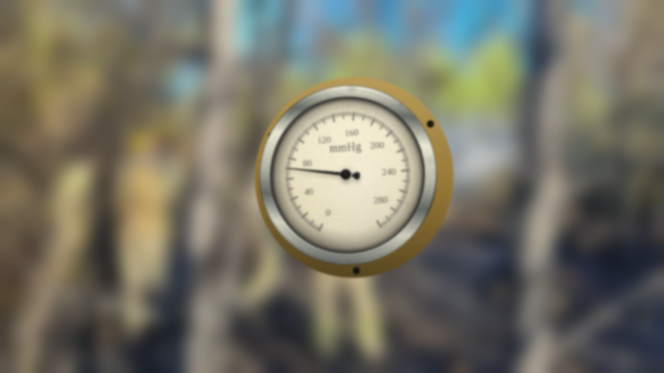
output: **70** mmHg
